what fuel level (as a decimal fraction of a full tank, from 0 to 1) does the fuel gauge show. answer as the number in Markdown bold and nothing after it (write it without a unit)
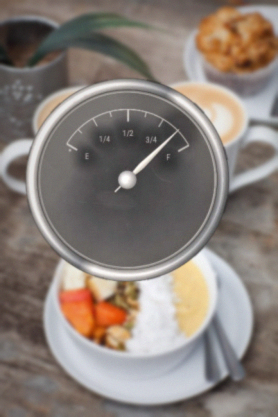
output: **0.875**
